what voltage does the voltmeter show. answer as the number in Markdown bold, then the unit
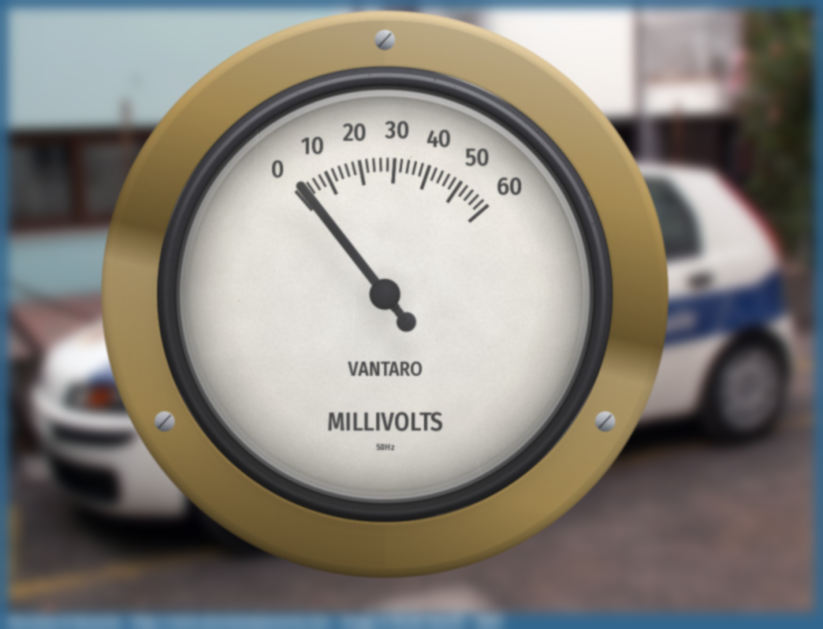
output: **2** mV
